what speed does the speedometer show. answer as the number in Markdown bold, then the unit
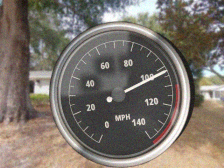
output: **102.5** mph
